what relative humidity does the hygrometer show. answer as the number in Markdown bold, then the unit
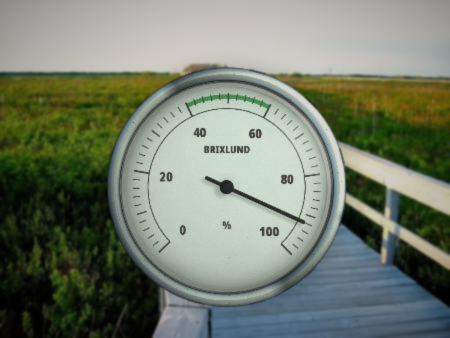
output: **92** %
